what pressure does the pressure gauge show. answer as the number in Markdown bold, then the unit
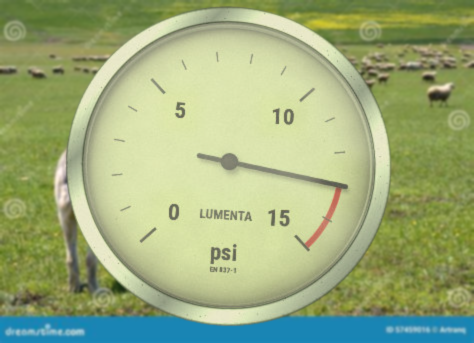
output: **13** psi
